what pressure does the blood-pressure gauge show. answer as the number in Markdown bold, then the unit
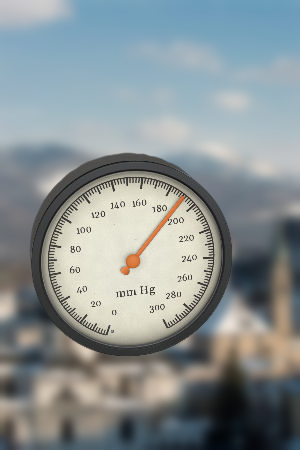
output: **190** mmHg
